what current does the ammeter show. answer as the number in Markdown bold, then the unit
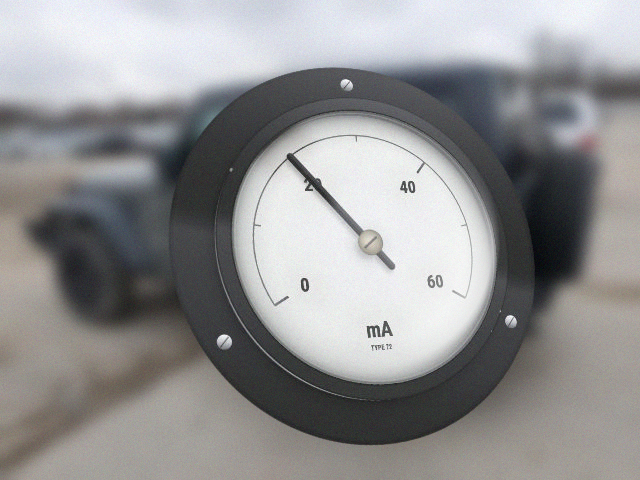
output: **20** mA
